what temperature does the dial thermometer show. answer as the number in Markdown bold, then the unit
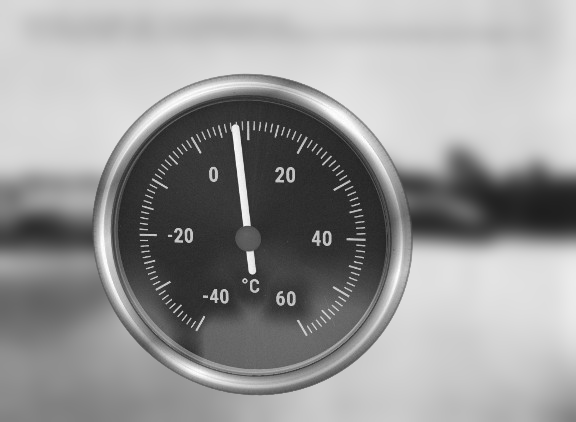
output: **8** °C
